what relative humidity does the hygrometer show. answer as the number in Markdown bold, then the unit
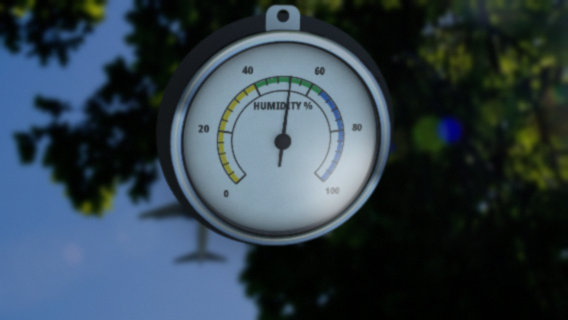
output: **52** %
